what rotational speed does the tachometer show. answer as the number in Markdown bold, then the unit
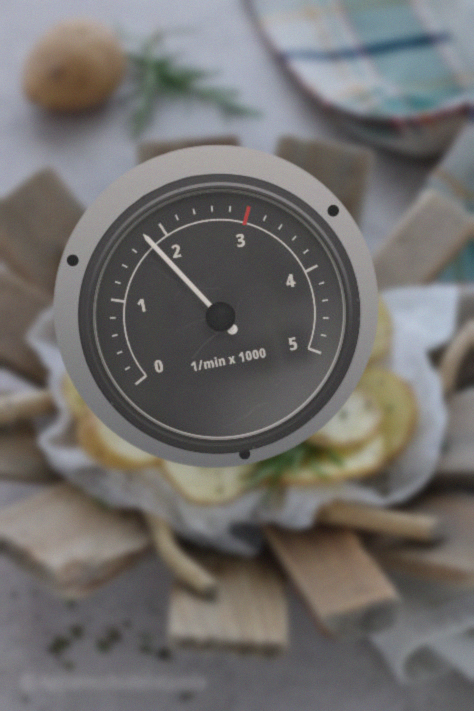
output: **1800** rpm
